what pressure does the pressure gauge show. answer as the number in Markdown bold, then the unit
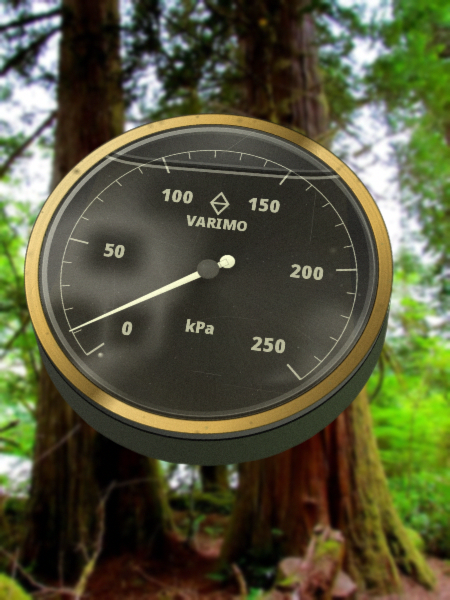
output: **10** kPa
